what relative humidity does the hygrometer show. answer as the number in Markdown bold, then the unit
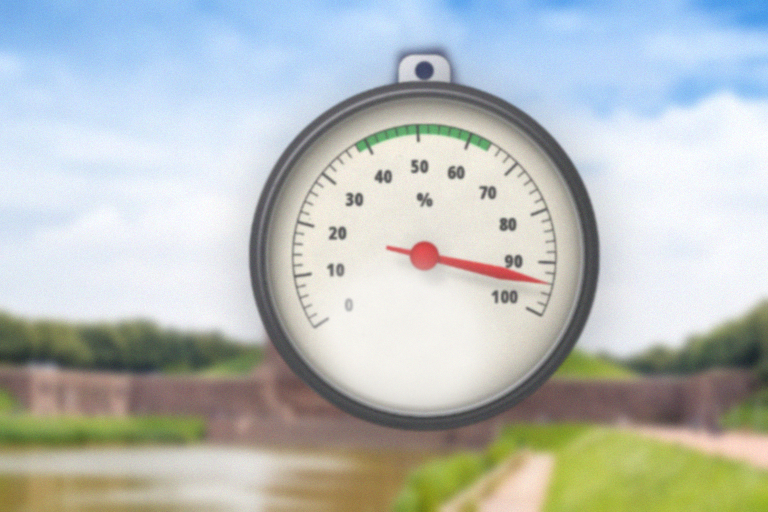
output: **94** %
